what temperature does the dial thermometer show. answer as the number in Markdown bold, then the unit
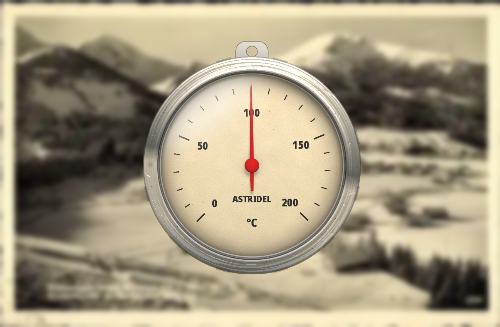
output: **100** °C
